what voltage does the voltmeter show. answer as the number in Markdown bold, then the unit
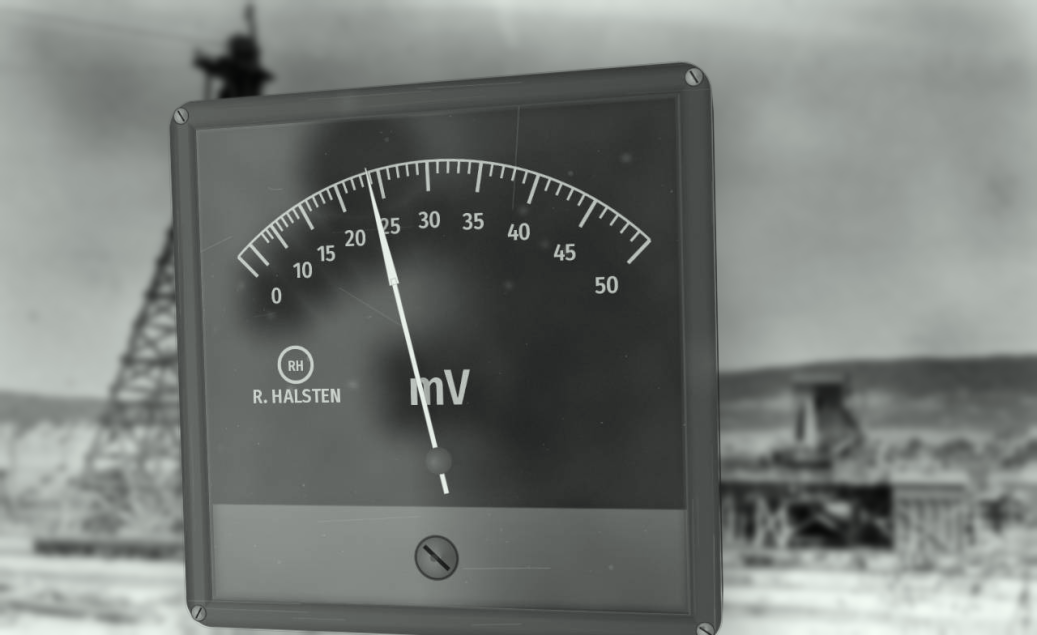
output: **24** mV
